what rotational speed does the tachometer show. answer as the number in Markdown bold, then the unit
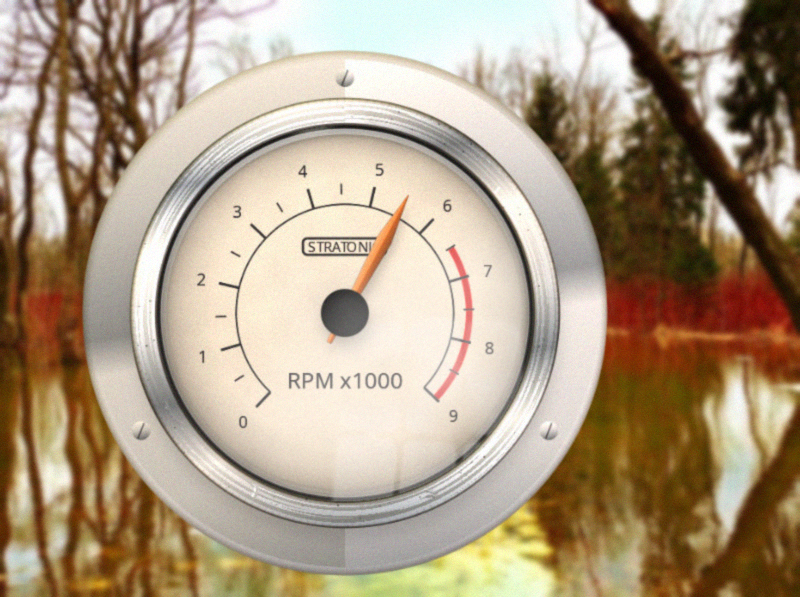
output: **5500** rpm
